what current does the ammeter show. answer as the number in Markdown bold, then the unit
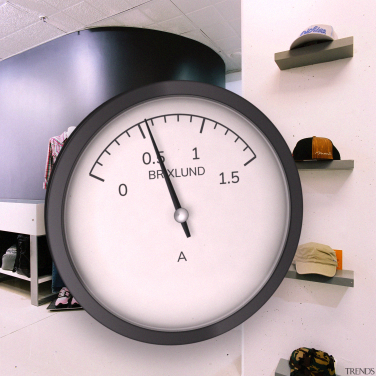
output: **0.55** A
